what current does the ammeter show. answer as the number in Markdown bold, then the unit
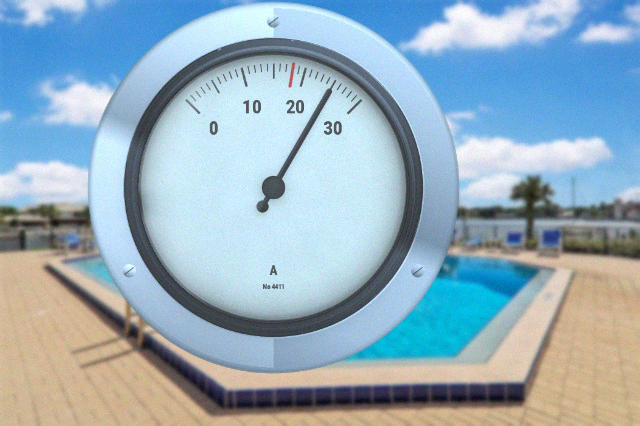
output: **25** A
